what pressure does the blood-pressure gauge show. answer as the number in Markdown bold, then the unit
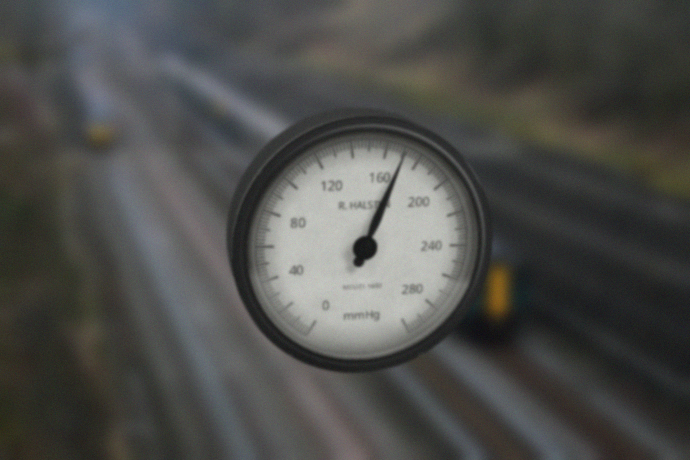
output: **170** mmHg
